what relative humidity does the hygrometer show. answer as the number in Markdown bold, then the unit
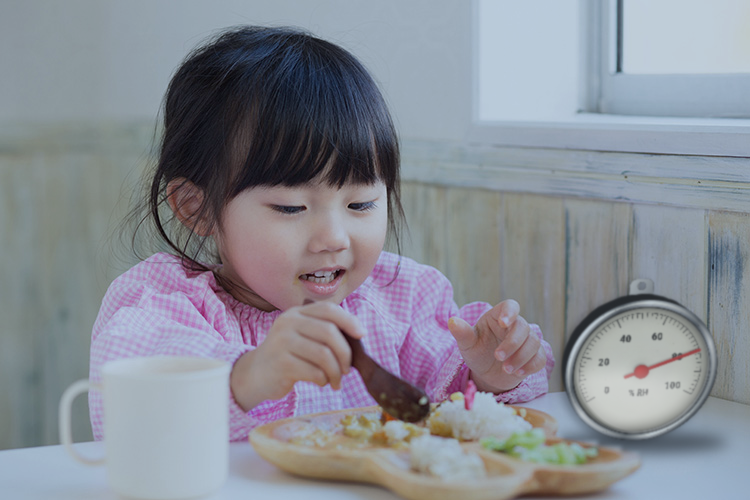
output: **80** %
